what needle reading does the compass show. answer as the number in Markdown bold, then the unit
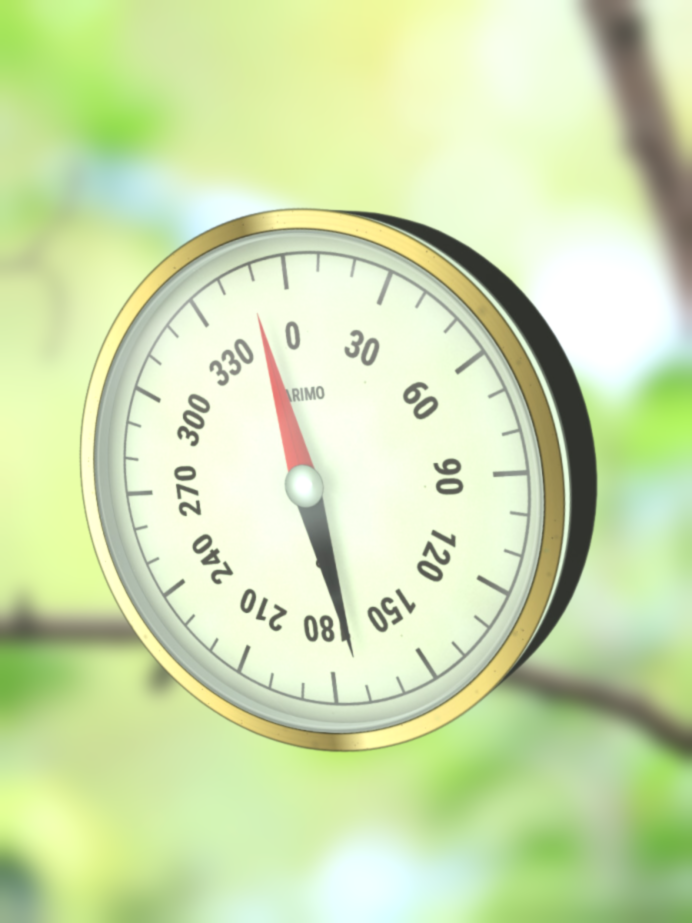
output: **350** °
